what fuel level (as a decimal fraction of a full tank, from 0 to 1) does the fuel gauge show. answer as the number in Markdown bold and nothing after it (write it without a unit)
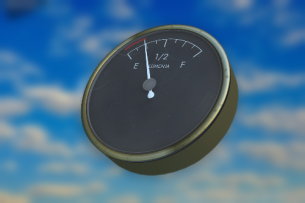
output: **0.25**
